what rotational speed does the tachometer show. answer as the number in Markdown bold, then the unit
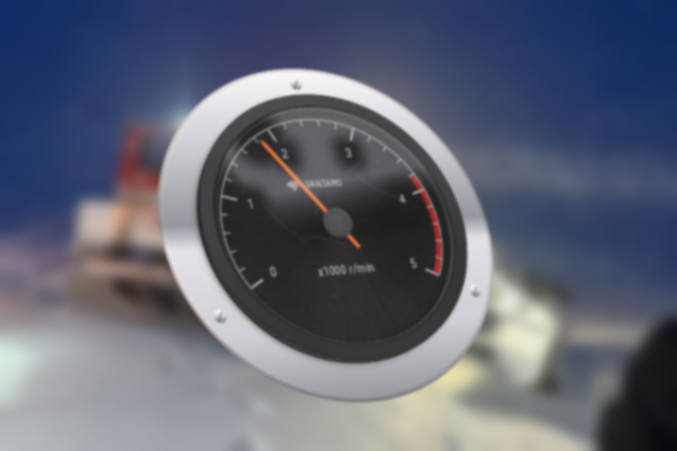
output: **1800** rpm
